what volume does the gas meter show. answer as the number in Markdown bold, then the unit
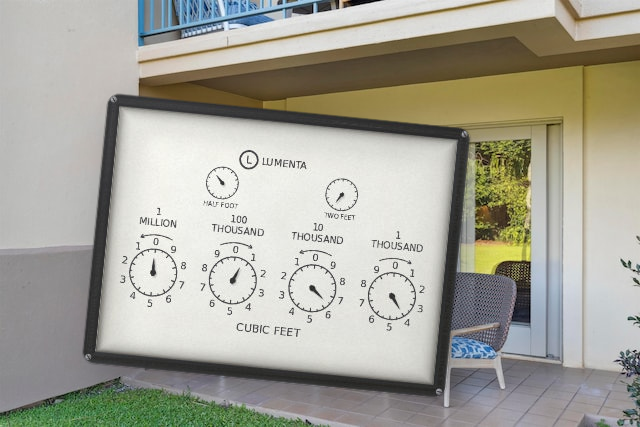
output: **6400** ft³
